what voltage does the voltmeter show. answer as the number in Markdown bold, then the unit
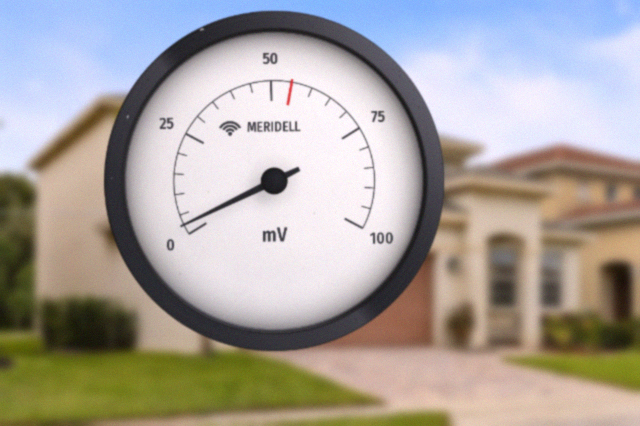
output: **2.5** mV
